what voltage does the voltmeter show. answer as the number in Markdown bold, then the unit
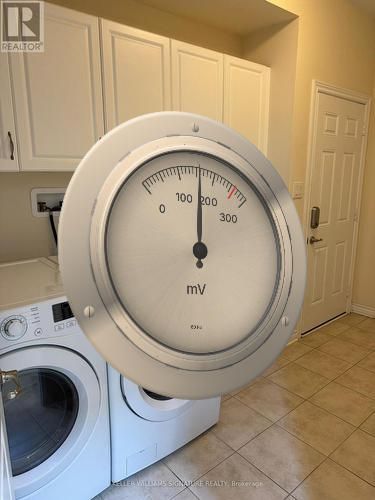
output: **150** mV
